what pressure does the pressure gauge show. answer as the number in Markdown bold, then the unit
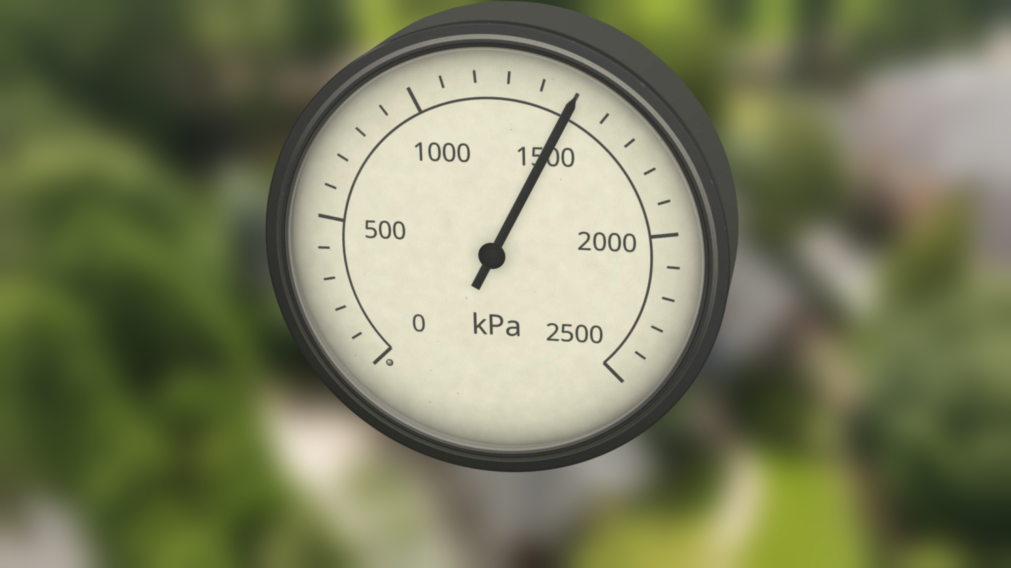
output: **1500** kPa
